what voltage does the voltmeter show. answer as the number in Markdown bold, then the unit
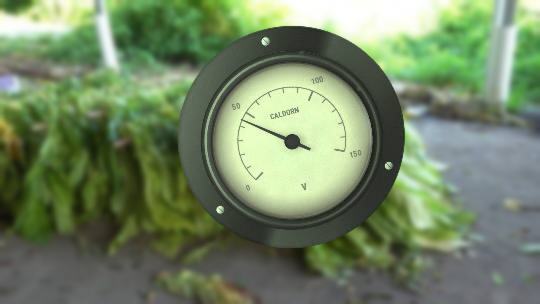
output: **45** V
